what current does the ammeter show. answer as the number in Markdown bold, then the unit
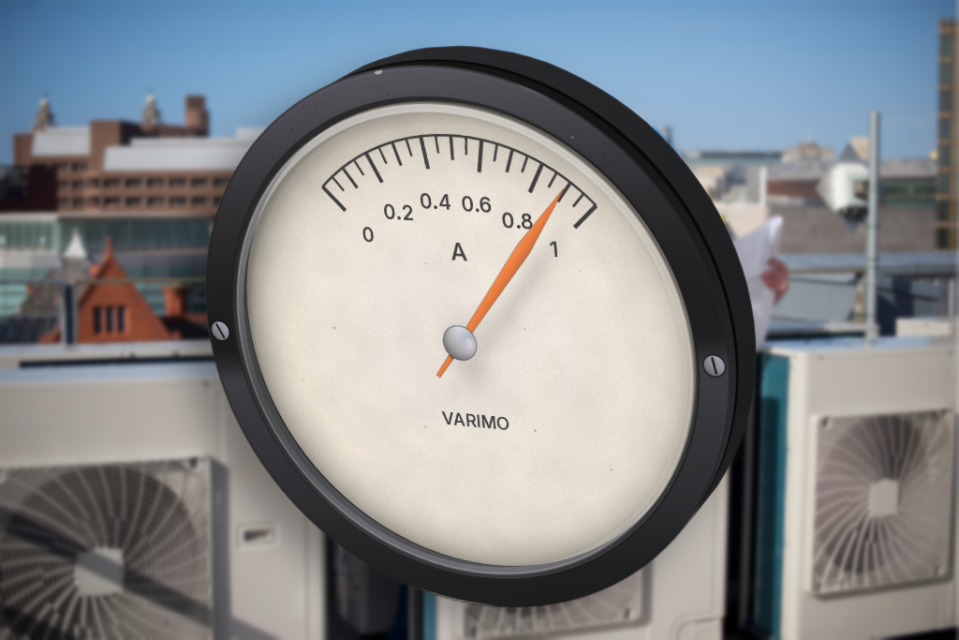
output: **0.9** A
